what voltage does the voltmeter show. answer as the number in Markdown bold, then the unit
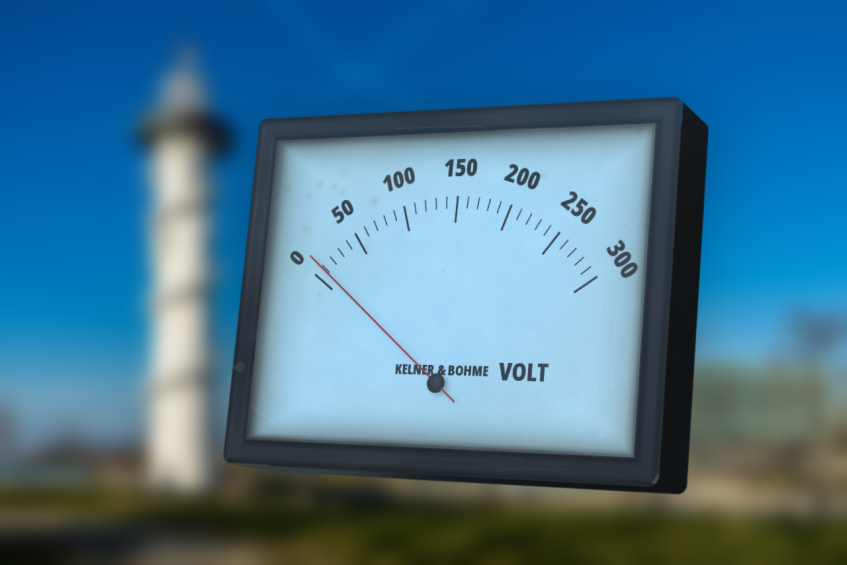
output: **10** V
